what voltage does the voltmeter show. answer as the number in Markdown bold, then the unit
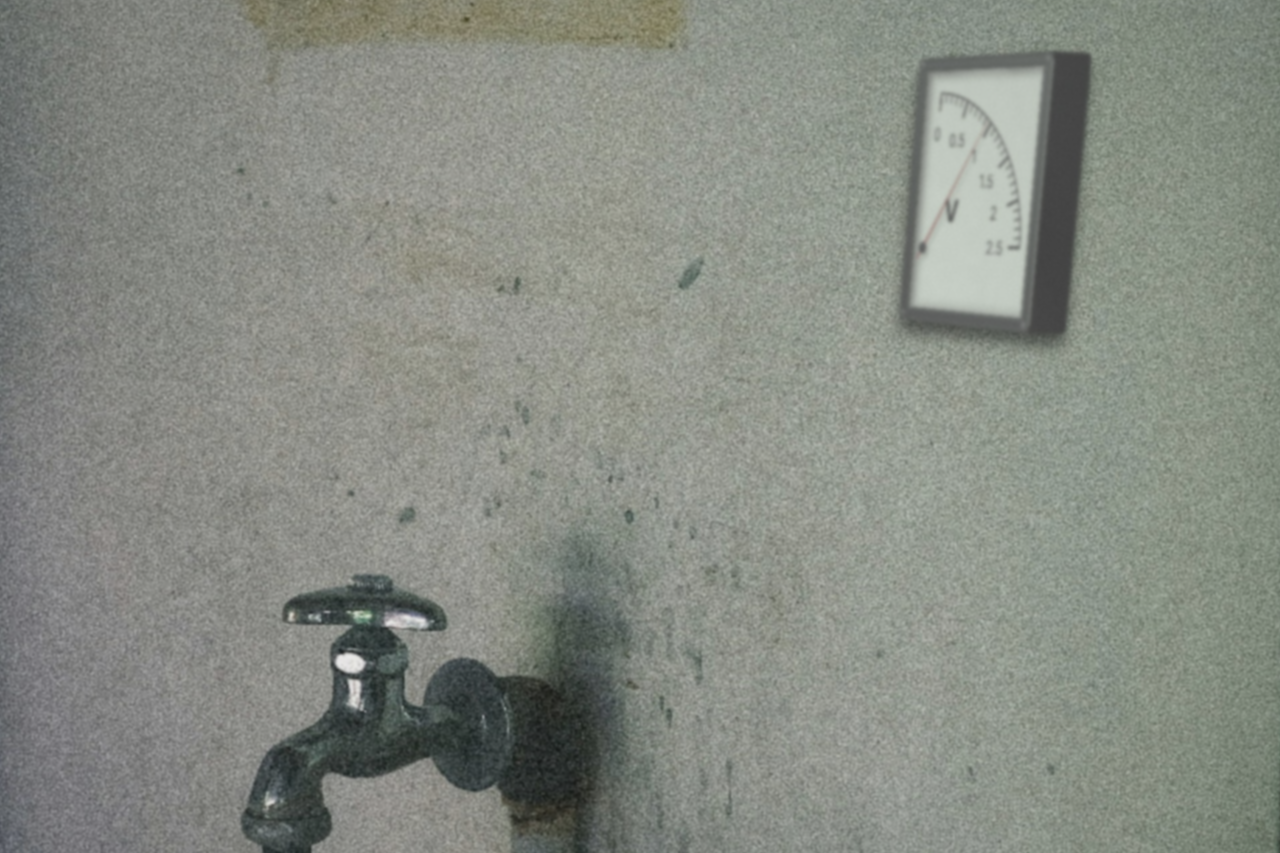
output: **1** V
